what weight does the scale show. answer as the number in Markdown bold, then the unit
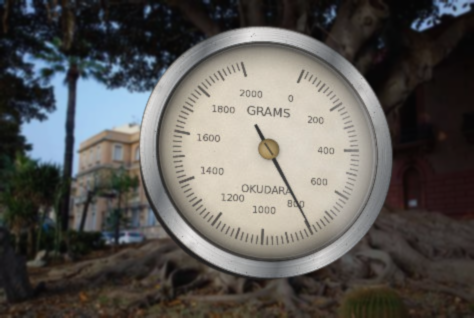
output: **800** g
